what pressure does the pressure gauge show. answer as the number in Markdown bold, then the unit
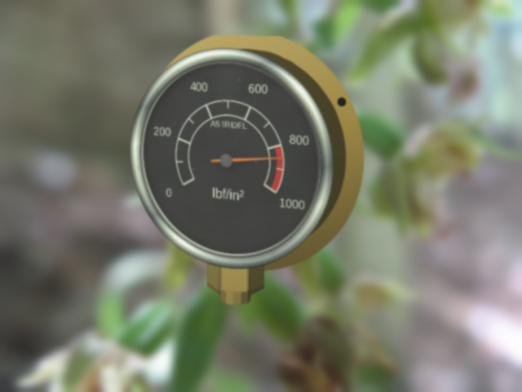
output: **850** psi
